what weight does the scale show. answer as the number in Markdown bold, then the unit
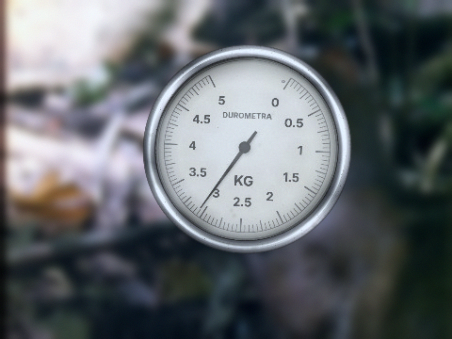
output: **3.05** kg
